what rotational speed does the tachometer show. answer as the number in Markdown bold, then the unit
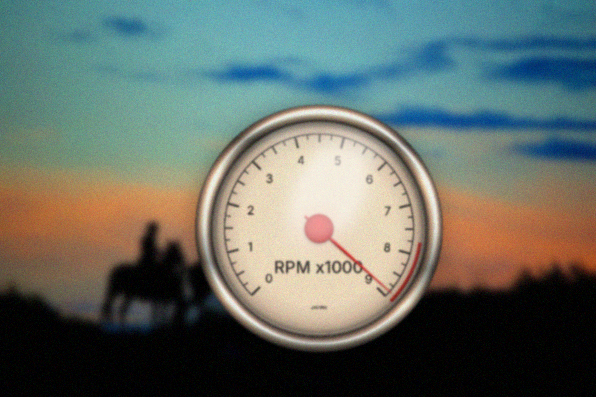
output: **8875** rpm
